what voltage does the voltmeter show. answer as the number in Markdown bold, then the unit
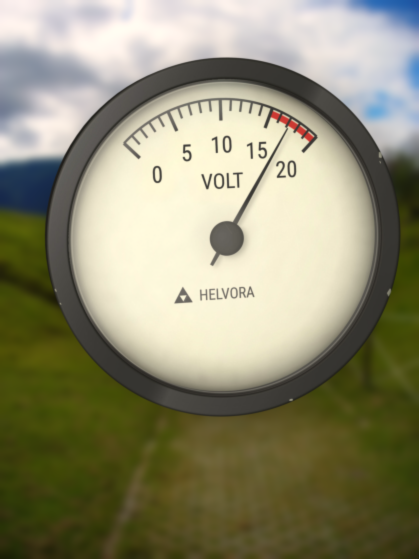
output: **17** V
